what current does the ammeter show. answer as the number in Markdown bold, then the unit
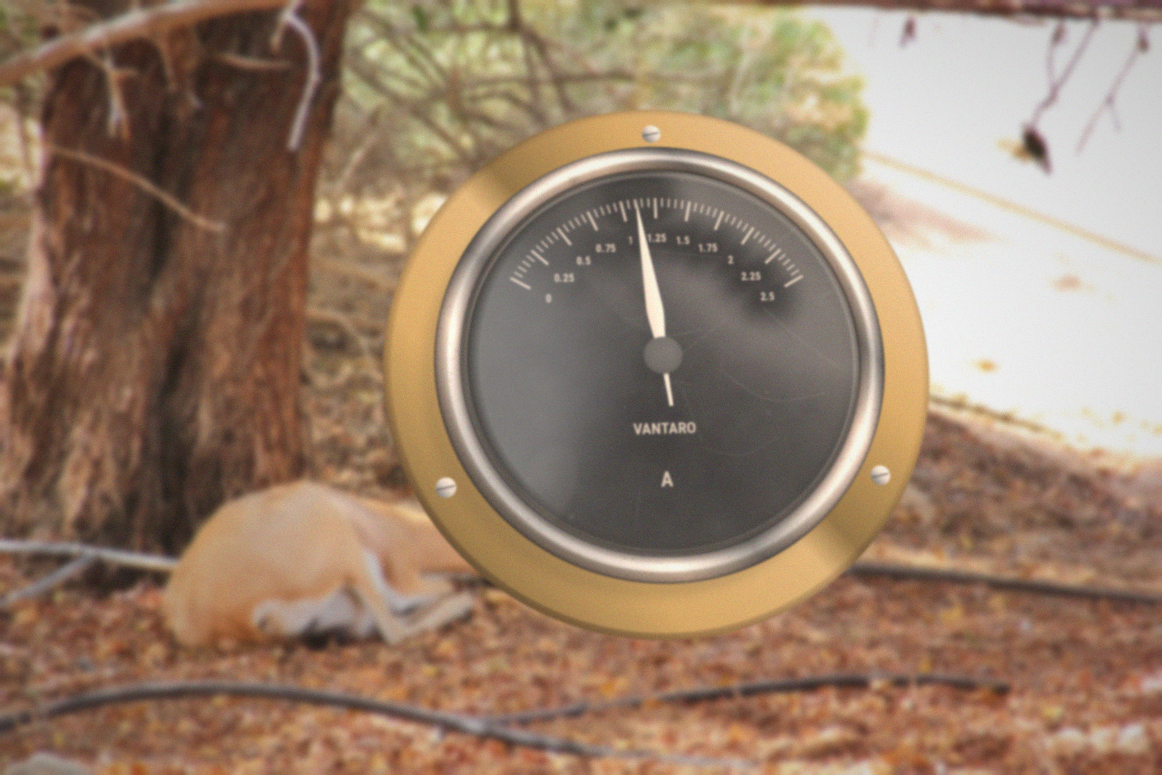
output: **1.1** A
